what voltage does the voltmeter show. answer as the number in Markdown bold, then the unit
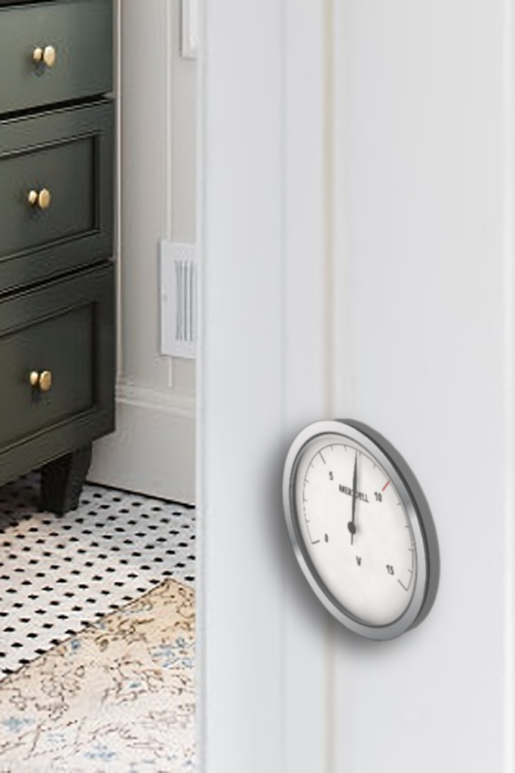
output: **8** V
